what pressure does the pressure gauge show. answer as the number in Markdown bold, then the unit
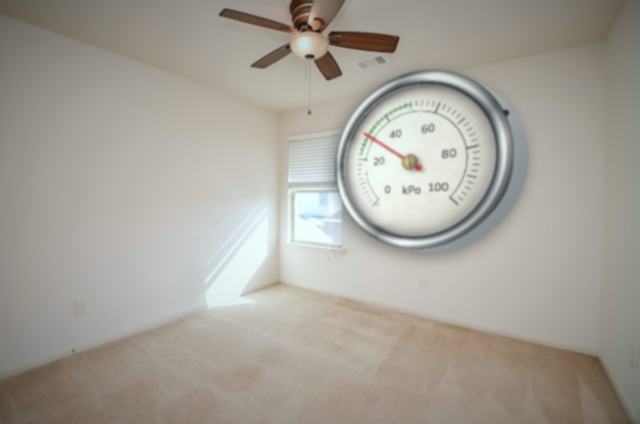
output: **30** kPa
